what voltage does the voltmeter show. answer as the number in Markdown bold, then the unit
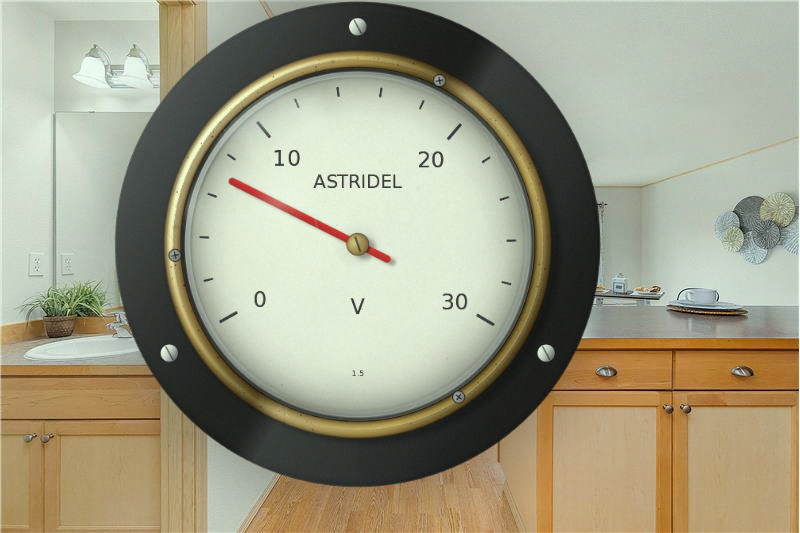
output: **7** V
